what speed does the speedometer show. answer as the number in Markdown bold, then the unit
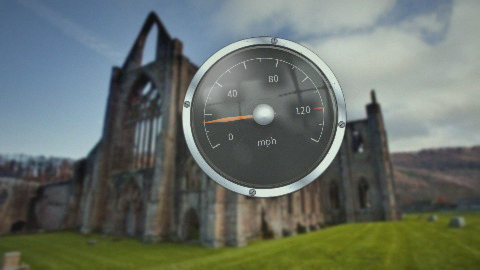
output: **15** mph
